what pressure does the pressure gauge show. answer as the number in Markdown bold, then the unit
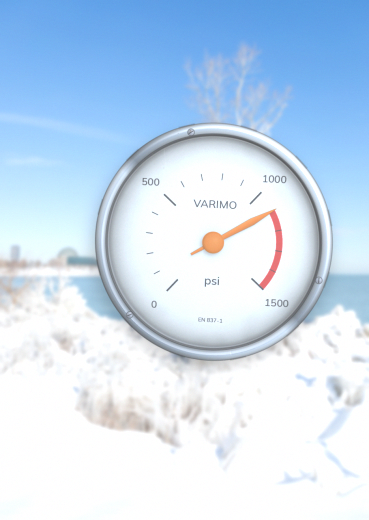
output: **1100** psi
